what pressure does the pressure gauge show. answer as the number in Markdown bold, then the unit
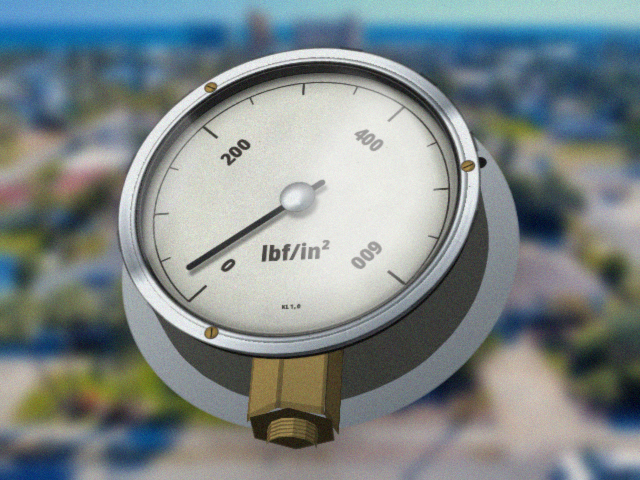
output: **25** psi
